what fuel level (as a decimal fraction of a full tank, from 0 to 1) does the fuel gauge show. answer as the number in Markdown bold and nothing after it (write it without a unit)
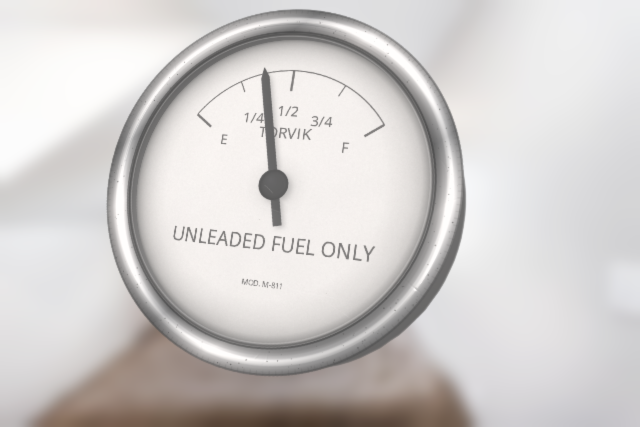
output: **0.375**
